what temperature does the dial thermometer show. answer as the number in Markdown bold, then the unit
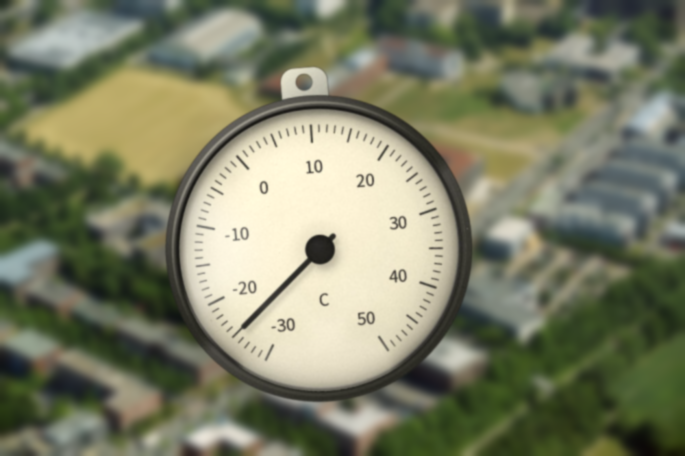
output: **-25** °C
